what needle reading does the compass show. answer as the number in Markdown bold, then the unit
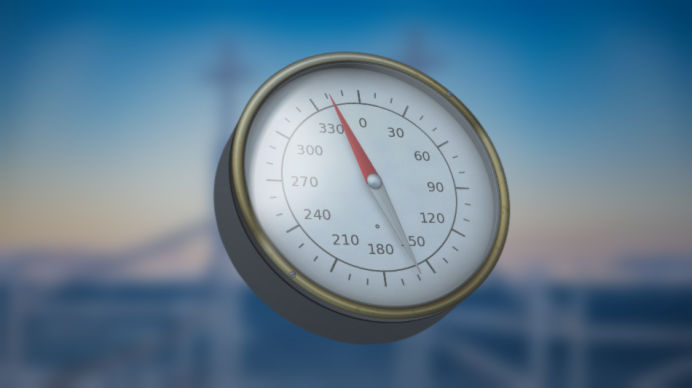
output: **340** °
